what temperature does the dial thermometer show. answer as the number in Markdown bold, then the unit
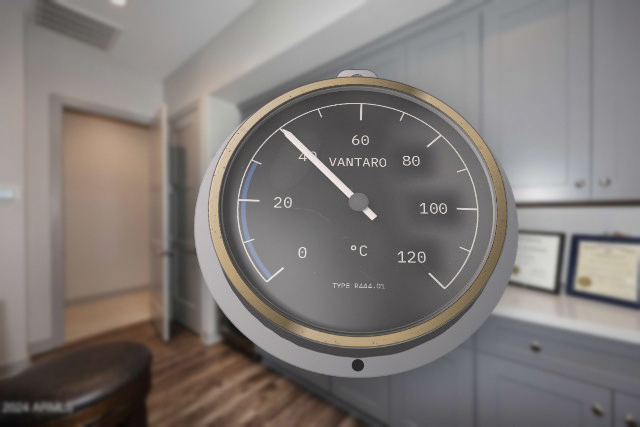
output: **40** °C
